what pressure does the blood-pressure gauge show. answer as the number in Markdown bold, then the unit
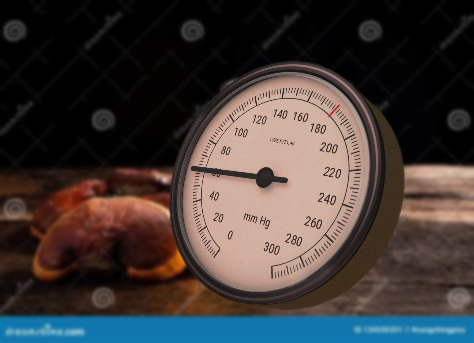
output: **60** mmHg
